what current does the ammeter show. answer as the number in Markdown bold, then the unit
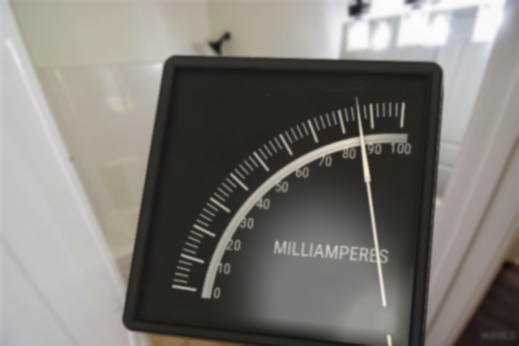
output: **86** mA
